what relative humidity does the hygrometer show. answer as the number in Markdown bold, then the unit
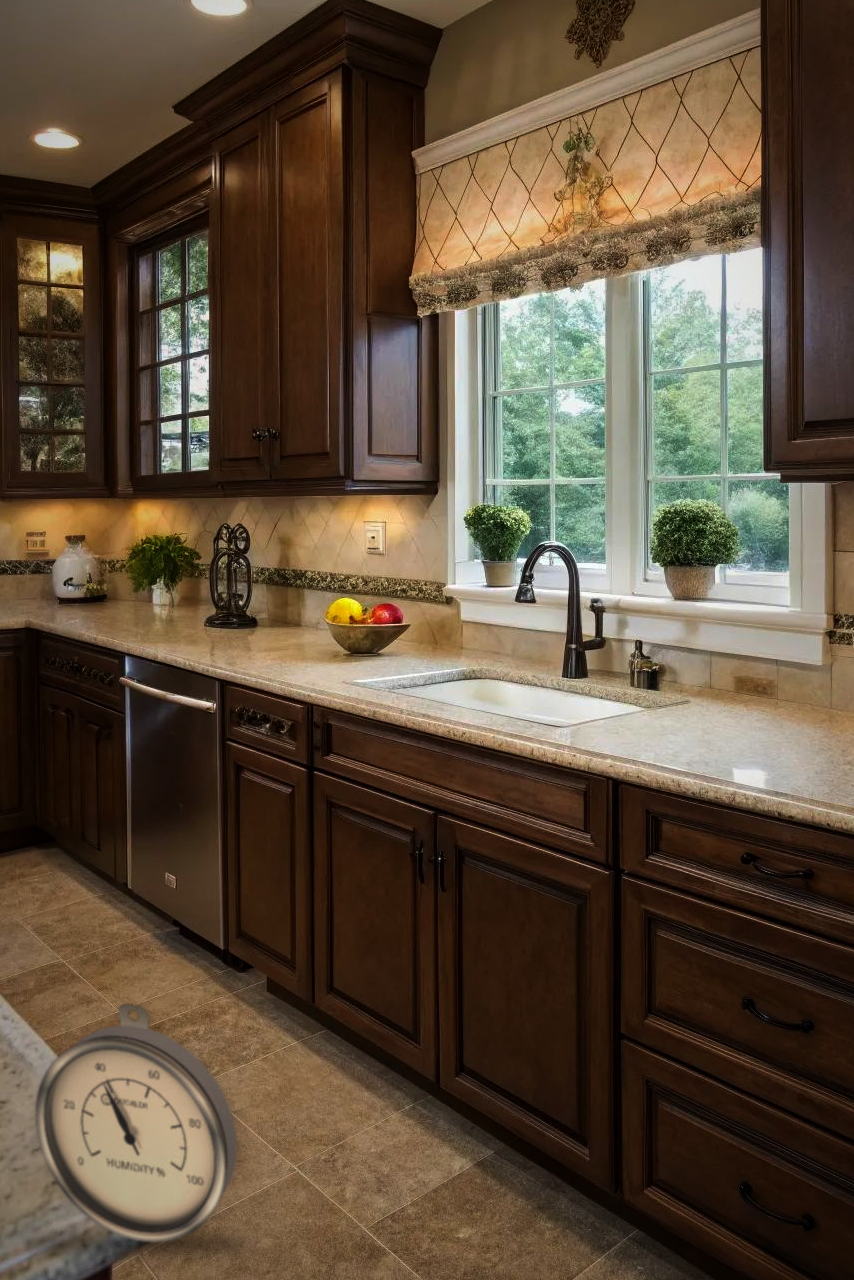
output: **40** %
